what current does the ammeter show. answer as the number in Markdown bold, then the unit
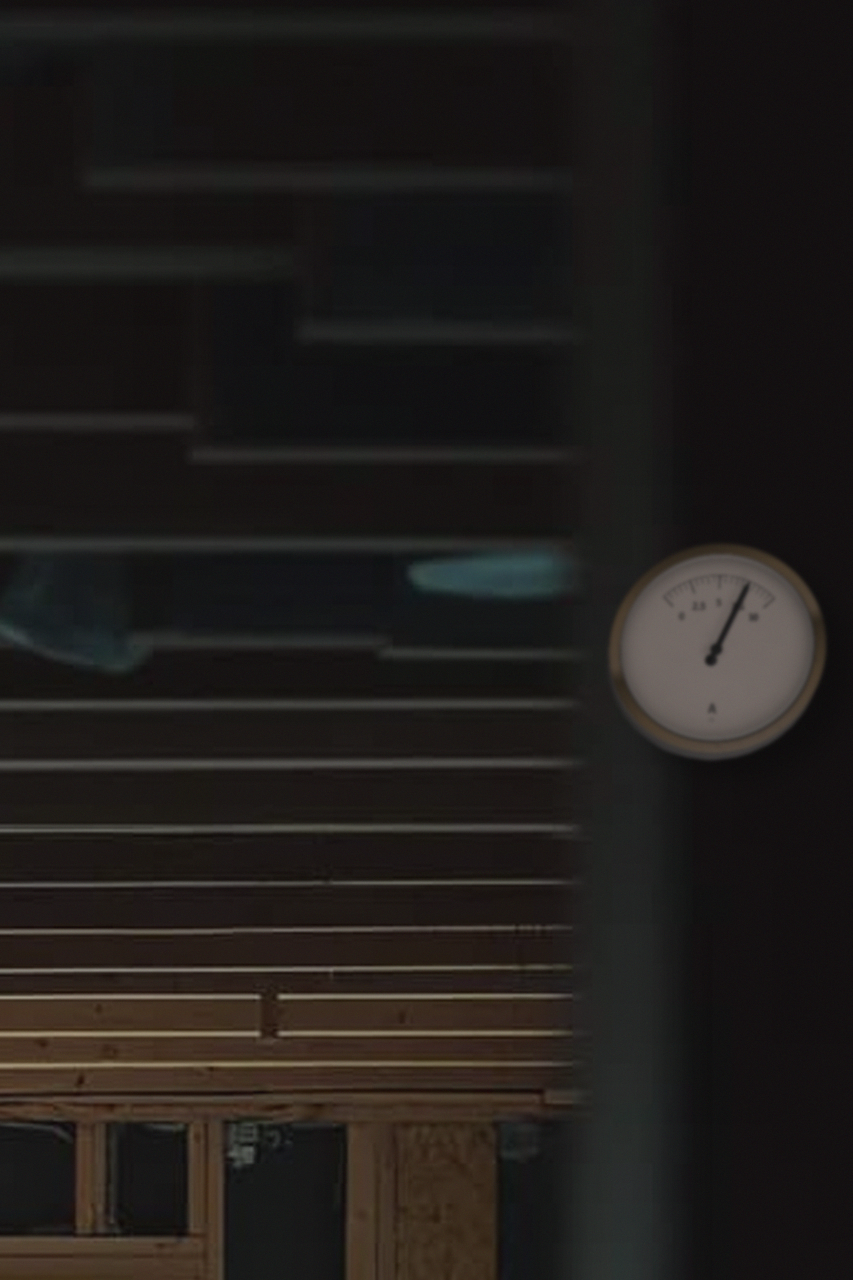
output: **7.5** A
